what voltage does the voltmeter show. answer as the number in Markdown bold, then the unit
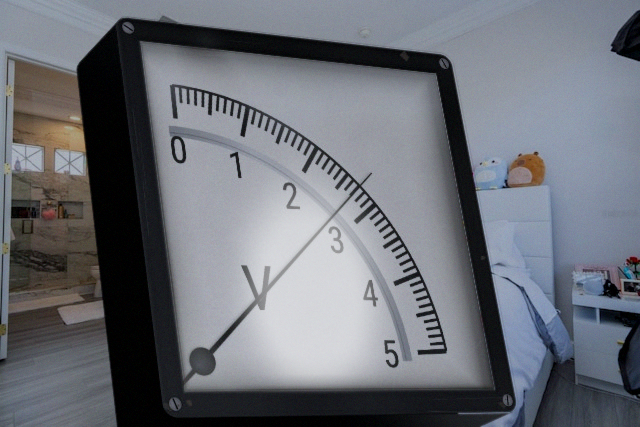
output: **2.7** V
